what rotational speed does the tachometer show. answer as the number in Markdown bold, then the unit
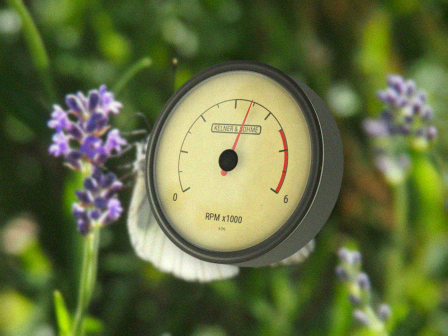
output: **3500** rpm
